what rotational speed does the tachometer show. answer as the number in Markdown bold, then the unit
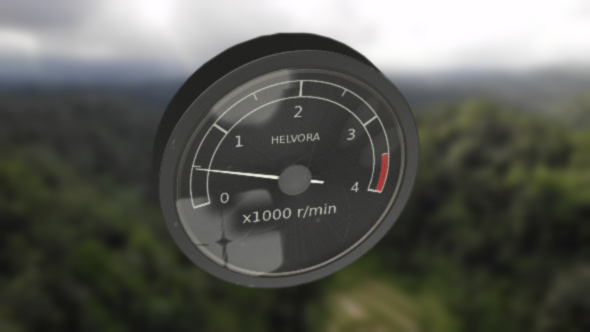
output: **500** rpm
